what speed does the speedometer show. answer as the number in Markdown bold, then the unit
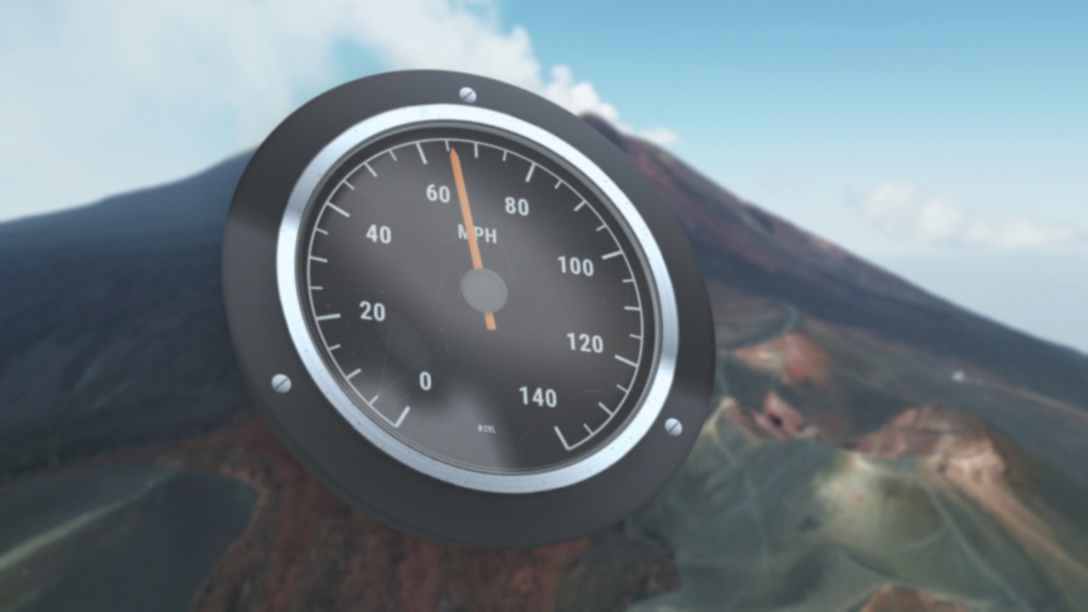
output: **65** mph
